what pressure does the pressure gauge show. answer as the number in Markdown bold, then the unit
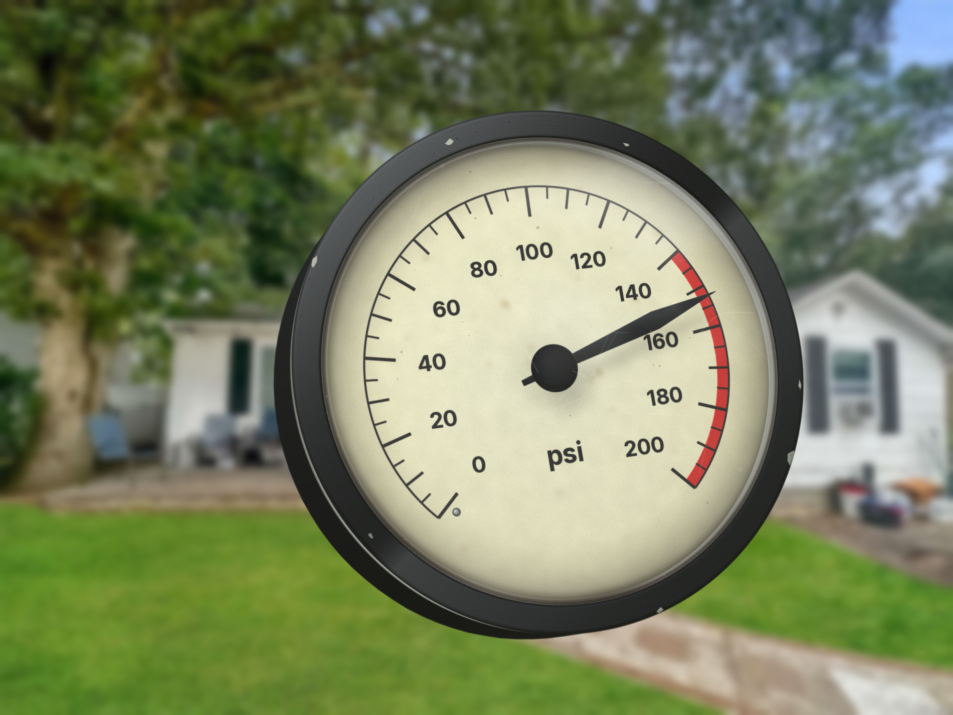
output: **152.5** psi
